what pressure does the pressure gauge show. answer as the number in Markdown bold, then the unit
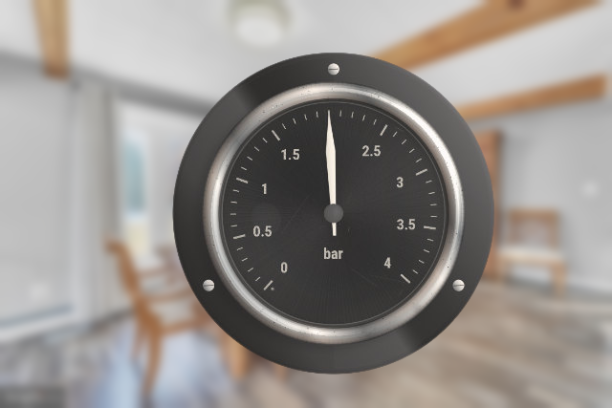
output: **2** bar
